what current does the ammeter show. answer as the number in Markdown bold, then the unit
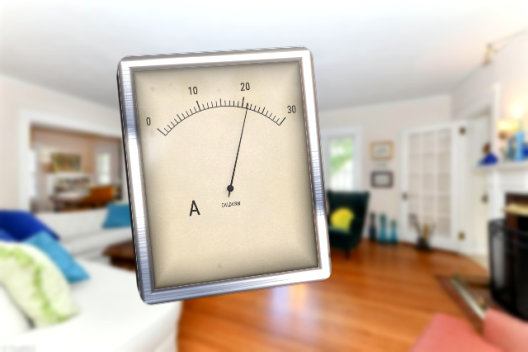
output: **21** A
